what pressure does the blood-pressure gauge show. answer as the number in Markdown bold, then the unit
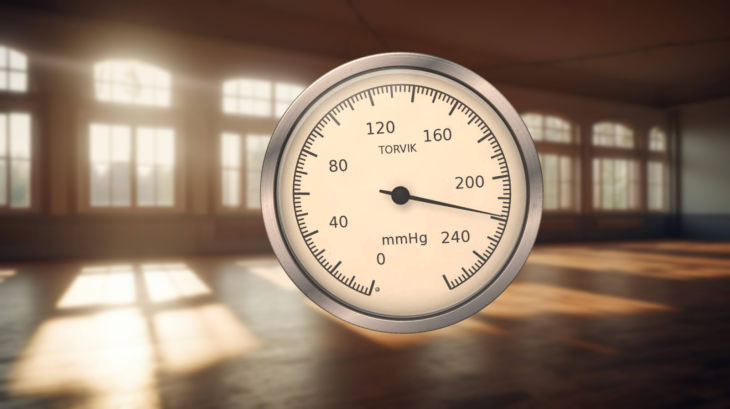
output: **218** mmHg
